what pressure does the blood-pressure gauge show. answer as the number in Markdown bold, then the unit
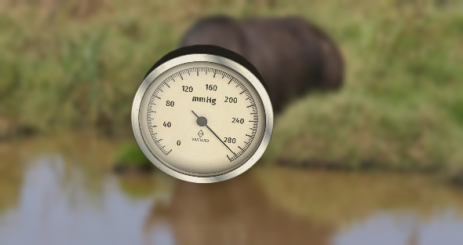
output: **290** mmHg
